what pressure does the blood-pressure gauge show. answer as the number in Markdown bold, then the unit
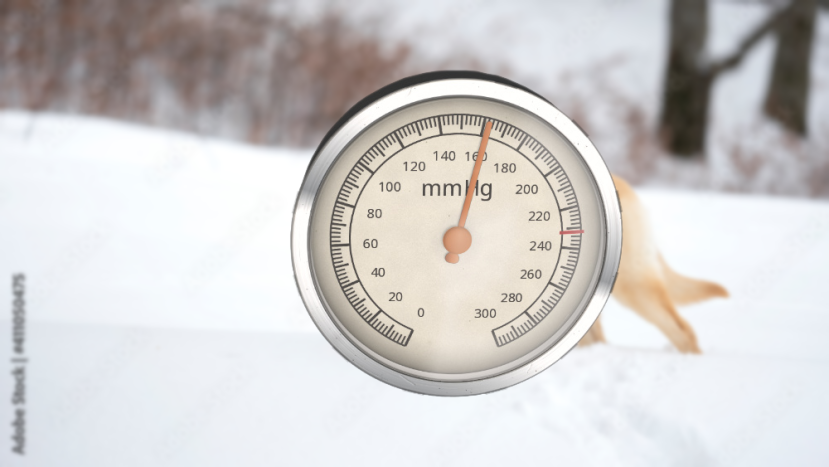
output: **162** mmHg
